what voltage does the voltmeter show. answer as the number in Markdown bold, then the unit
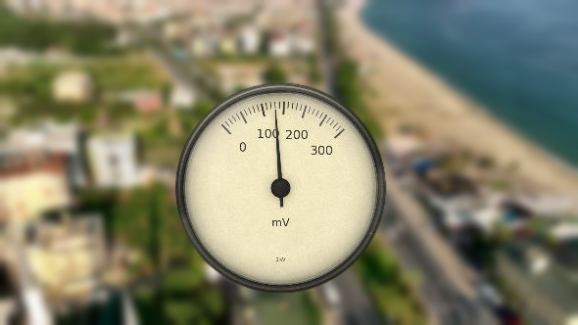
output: **130** mV
